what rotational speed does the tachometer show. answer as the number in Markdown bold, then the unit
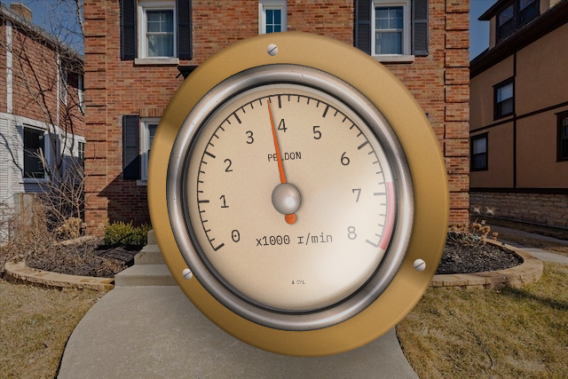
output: **3800** rpm
